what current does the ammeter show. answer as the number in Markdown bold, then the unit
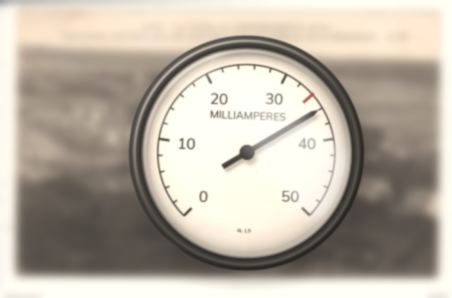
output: **36** mA
